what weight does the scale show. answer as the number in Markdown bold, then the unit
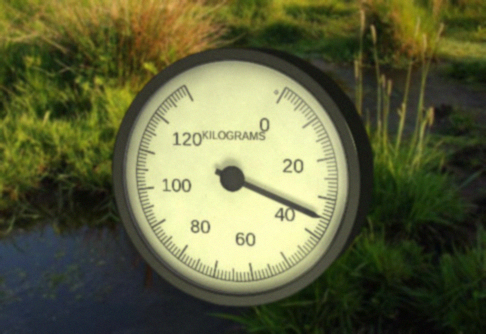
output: **35** kg
